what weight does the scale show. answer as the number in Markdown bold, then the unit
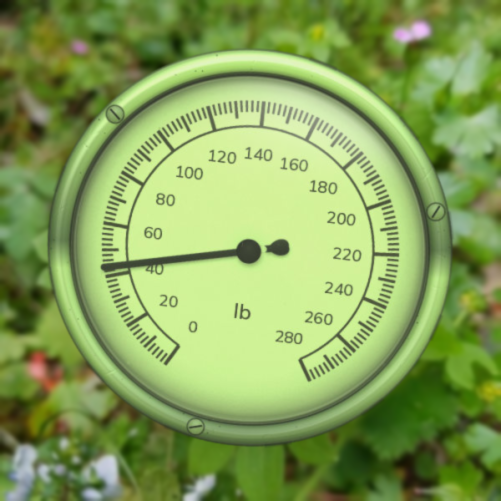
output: **44** lb
